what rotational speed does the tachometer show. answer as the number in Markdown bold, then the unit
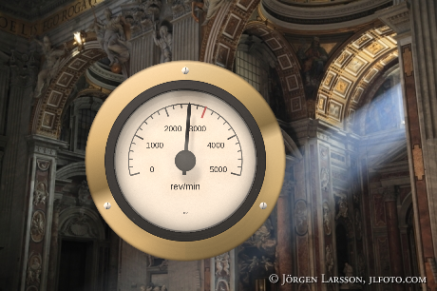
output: **2600** rpm
